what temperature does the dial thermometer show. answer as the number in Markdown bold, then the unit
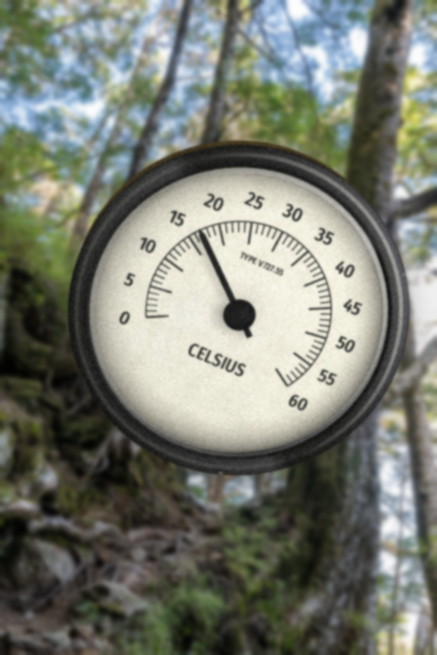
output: **17** °C
